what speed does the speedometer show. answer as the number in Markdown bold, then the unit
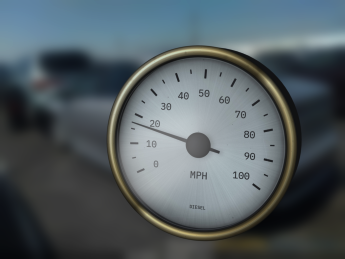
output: **17.5** mph
